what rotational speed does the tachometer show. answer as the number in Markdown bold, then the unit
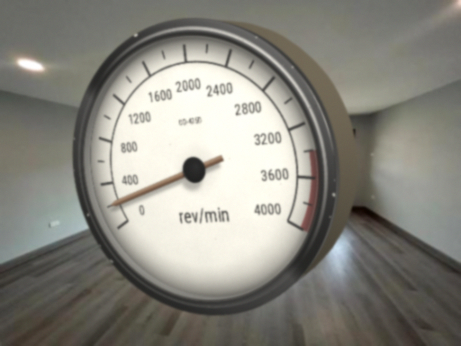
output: **200** rpm
